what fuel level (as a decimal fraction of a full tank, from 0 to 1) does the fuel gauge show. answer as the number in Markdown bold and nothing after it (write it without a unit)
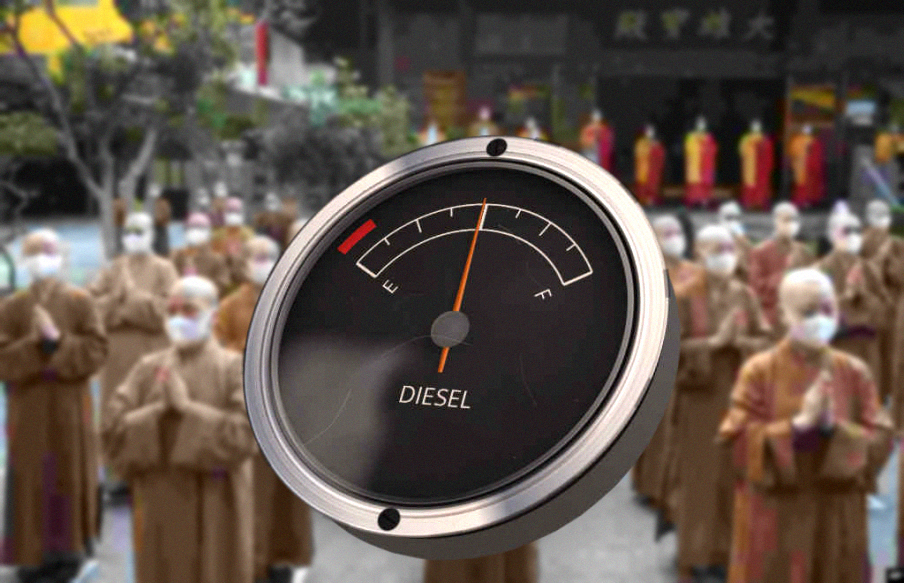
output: **0.5**
